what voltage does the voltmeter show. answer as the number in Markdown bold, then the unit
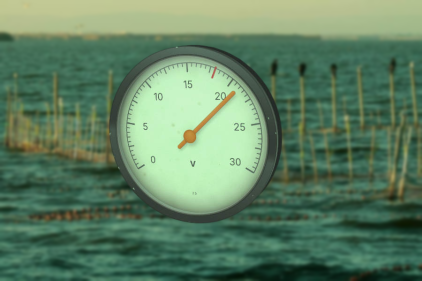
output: **21** V
